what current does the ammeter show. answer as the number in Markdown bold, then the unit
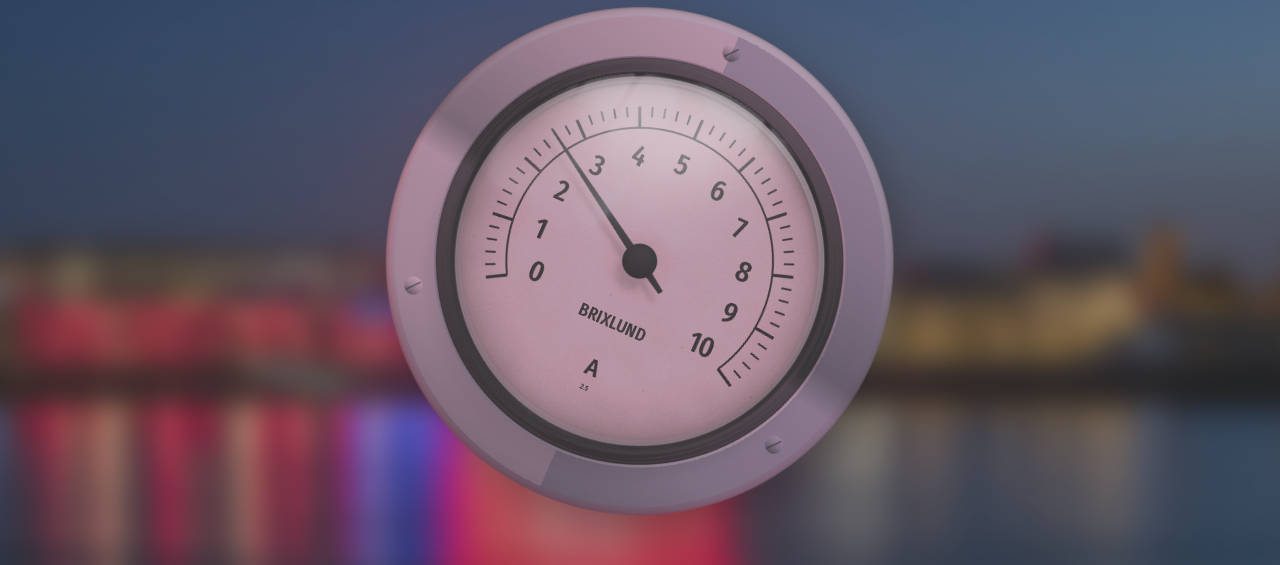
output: **2.6** A
